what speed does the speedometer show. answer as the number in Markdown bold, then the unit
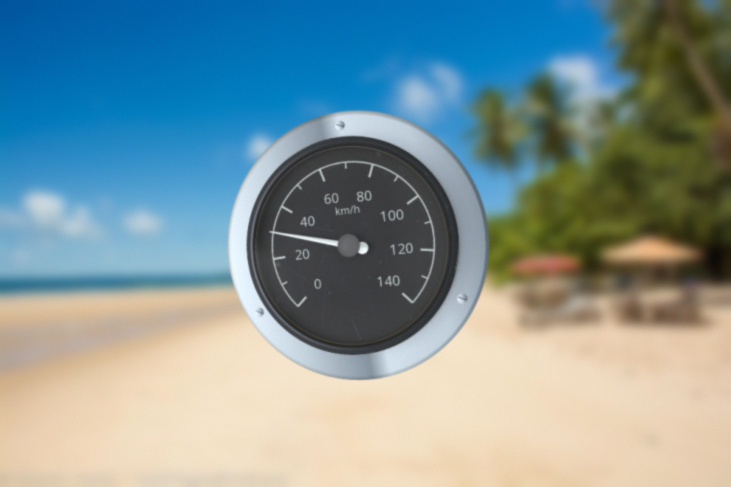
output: **30** km/h
